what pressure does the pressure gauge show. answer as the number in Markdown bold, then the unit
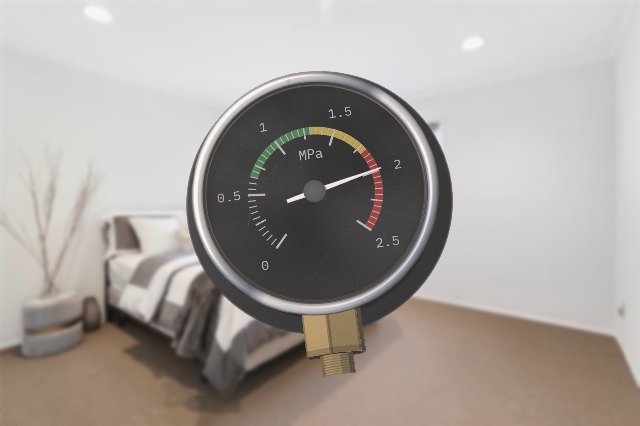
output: **2** MPa
